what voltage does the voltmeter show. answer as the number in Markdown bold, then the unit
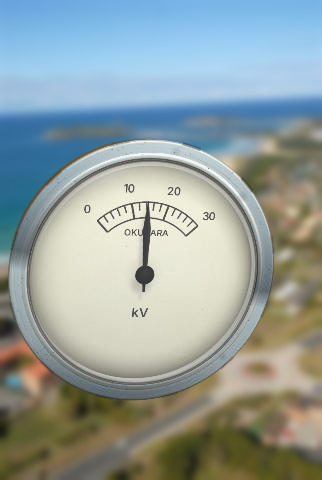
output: **14** kV
